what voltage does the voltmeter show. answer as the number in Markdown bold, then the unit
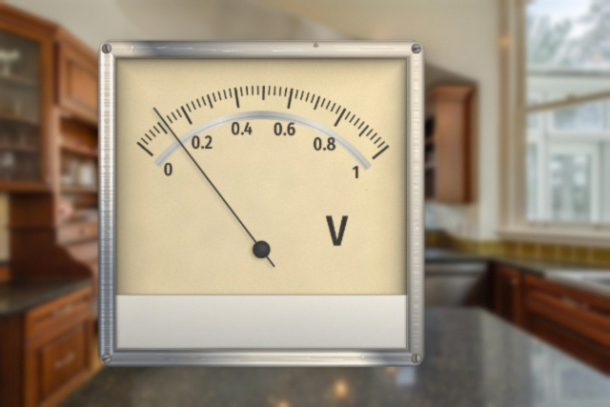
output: **0.12** V
